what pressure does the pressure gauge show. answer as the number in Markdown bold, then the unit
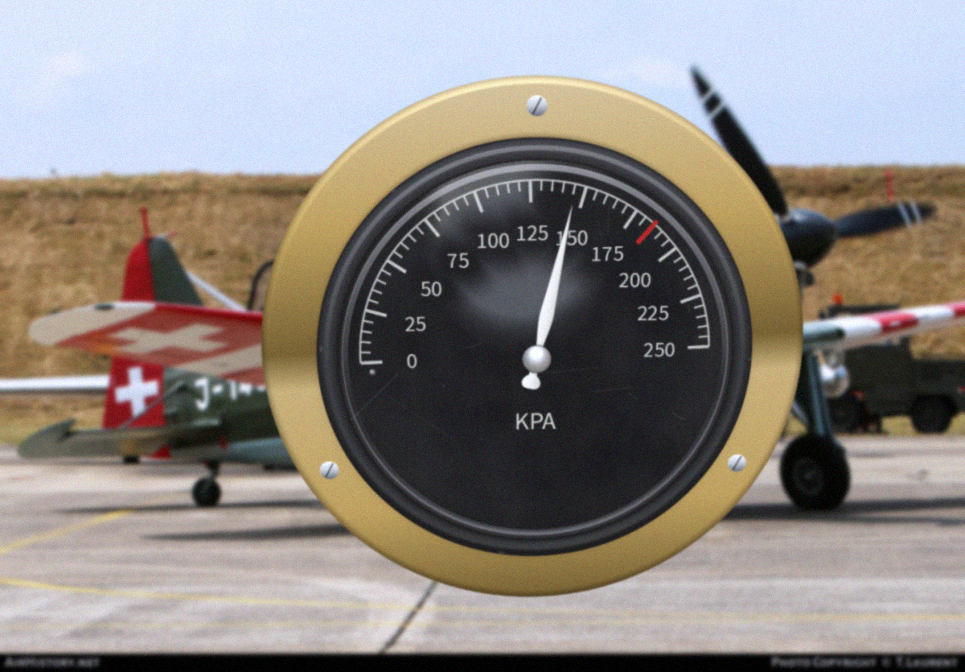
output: **145** kPa
